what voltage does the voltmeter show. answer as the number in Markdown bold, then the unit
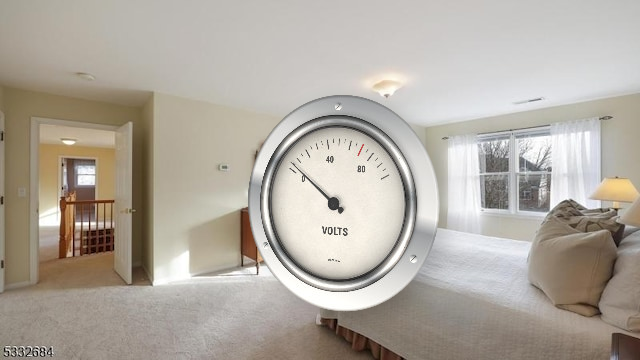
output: **5** V
